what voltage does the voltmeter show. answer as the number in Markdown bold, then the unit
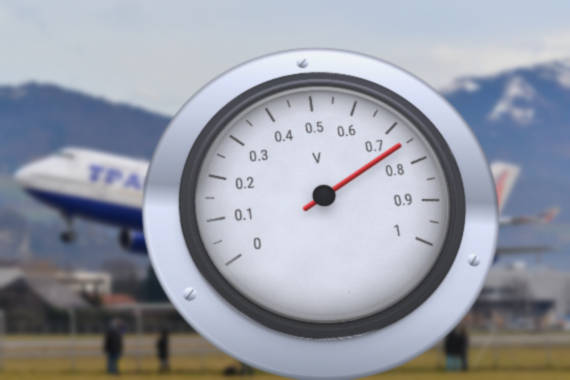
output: **0.75** V
